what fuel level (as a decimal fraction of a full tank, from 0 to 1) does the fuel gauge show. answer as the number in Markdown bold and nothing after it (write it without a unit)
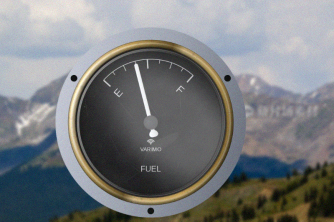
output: **0.375**
